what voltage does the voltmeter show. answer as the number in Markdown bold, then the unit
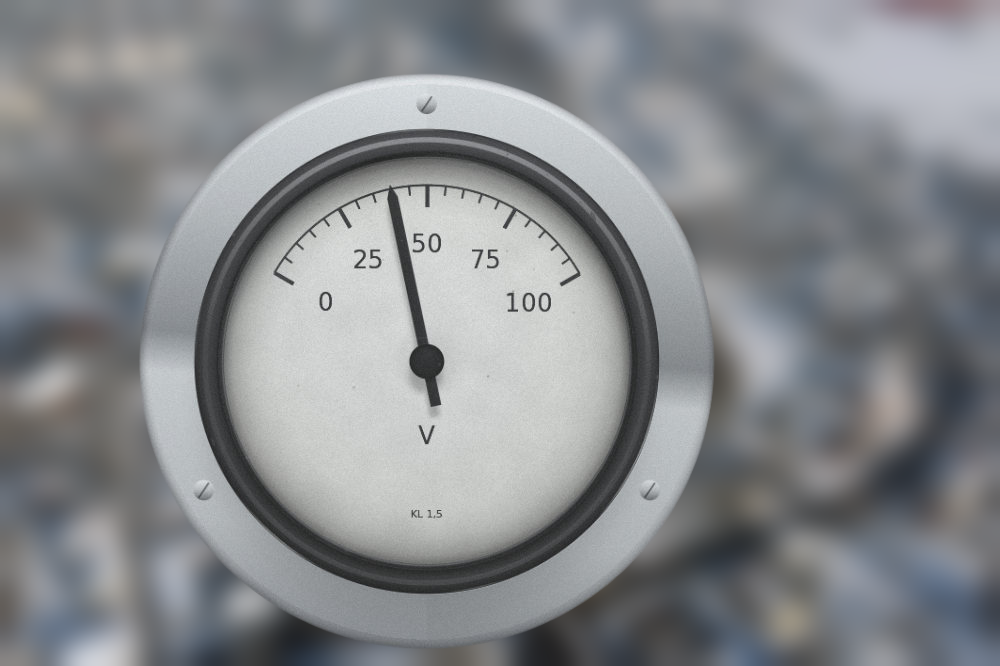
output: **40** V
